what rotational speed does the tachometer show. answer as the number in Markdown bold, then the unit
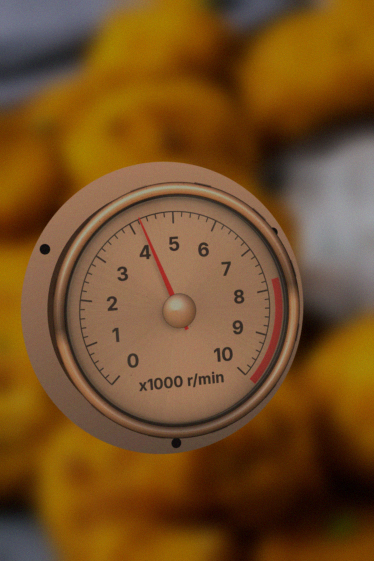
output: **4200** rpm
